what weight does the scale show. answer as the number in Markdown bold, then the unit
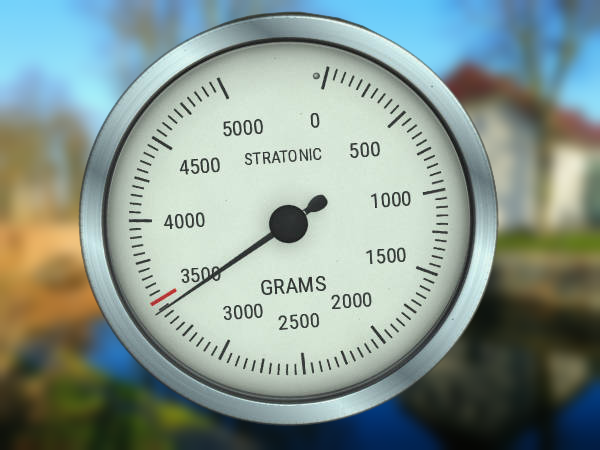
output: **3450** g
